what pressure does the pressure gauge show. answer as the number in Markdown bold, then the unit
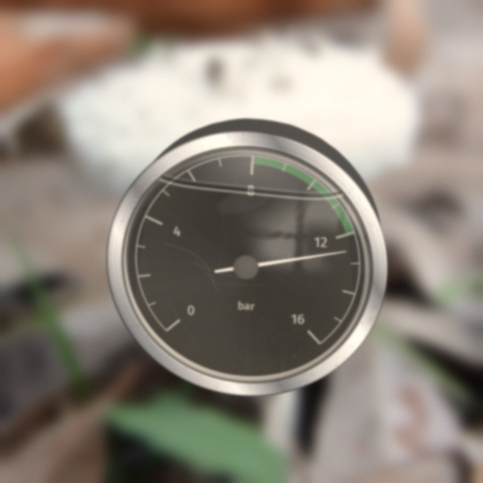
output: **12.5** bar
